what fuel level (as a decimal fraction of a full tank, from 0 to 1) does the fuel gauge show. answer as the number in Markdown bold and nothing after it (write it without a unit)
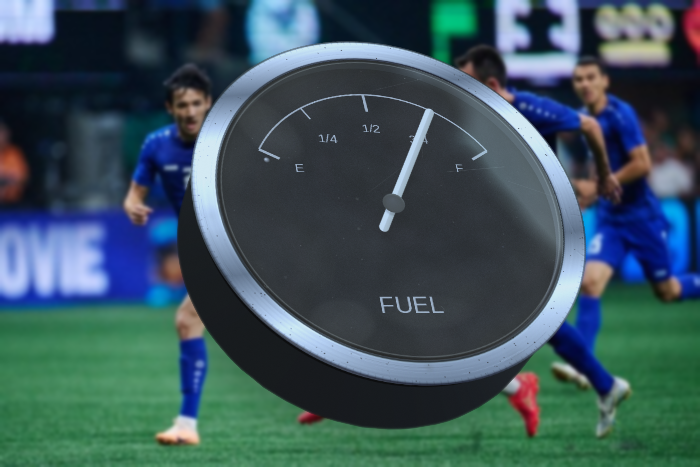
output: **0.75**
